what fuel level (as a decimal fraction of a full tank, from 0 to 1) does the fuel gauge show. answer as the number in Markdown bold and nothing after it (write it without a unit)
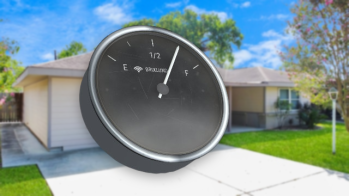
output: **0.75**
